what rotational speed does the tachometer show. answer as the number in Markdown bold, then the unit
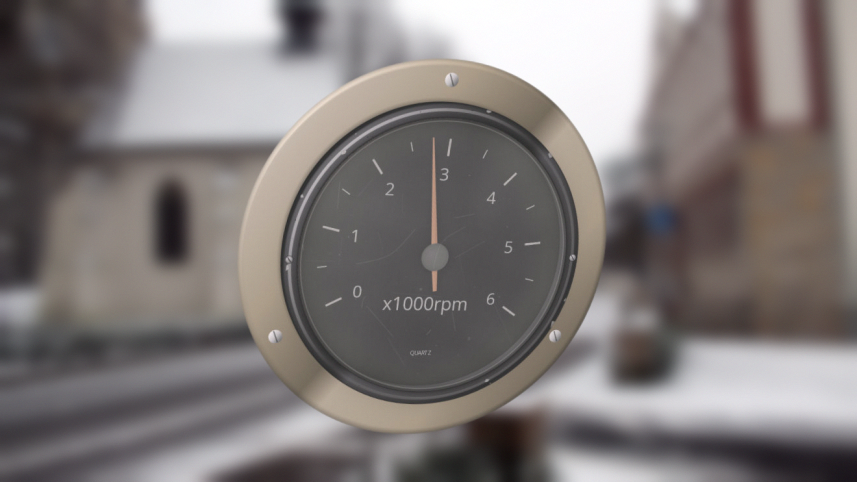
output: **2750** rpm
